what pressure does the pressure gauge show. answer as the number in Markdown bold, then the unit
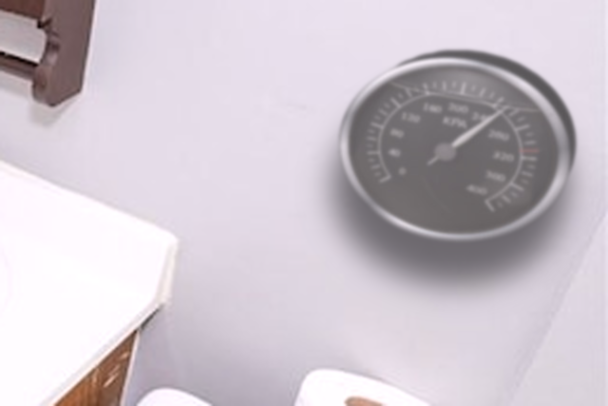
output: **250** kPa
